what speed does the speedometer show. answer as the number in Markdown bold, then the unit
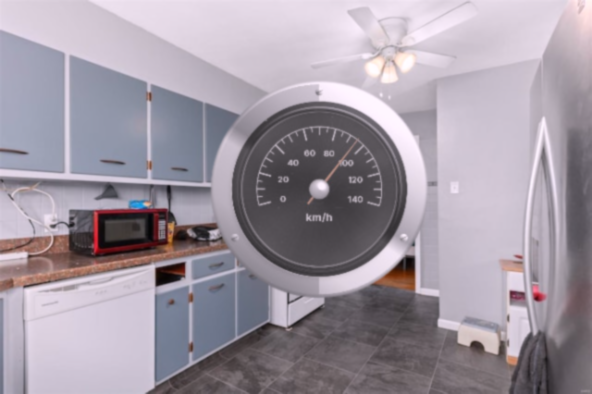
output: **95** km/h
